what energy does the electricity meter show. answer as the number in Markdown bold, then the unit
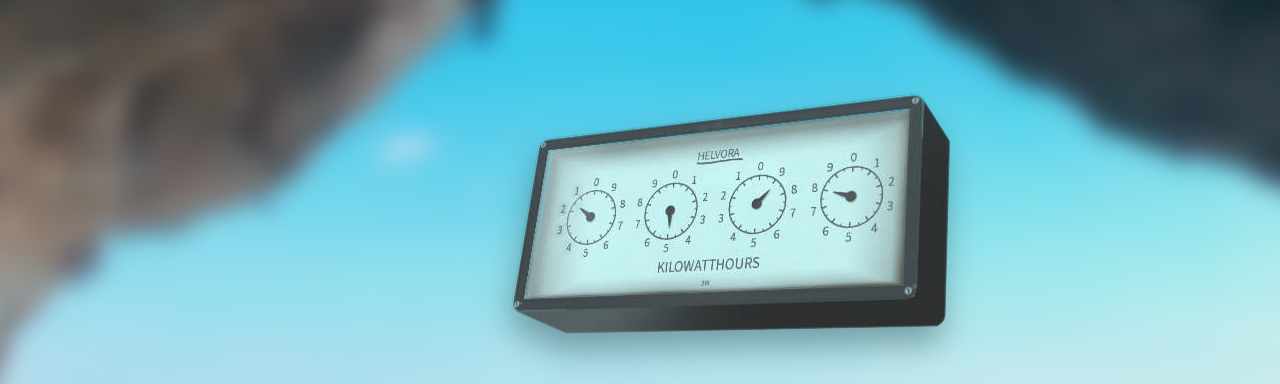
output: **1488** kWh
